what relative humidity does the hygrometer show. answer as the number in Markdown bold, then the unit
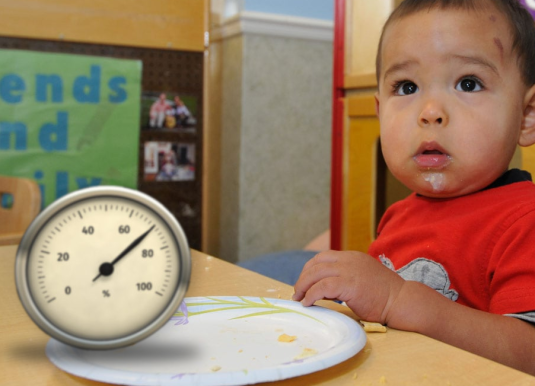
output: **70** %
